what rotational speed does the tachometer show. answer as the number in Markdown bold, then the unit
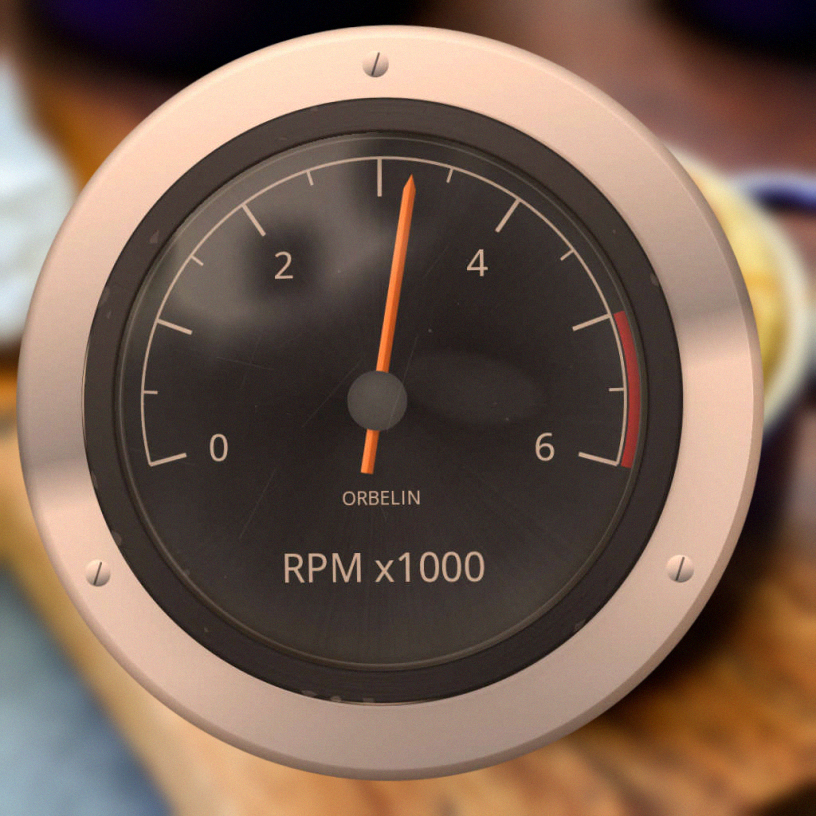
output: **3250** rpm
